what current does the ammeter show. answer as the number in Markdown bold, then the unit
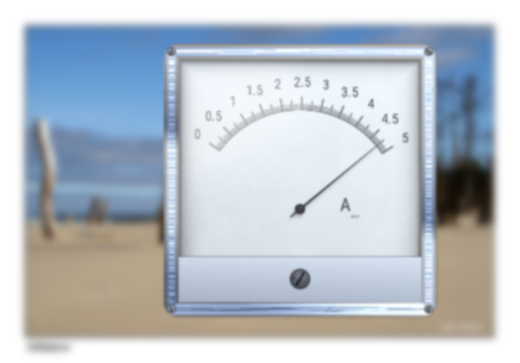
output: **4.75** A
